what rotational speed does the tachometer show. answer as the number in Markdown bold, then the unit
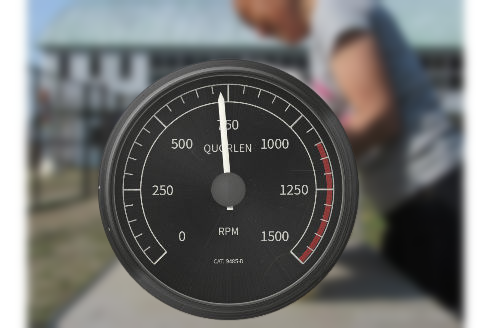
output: **725** rpm
